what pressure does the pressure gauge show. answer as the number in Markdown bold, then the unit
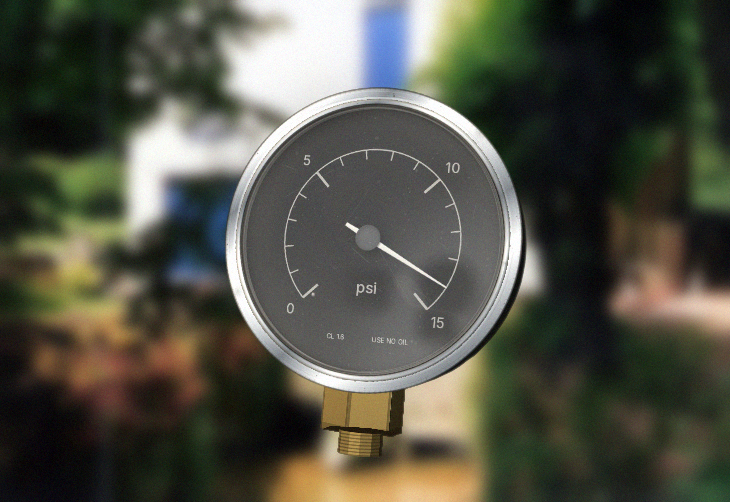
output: **14** psi
